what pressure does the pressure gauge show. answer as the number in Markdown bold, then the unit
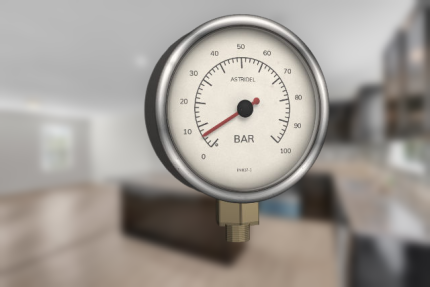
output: **6** bar
